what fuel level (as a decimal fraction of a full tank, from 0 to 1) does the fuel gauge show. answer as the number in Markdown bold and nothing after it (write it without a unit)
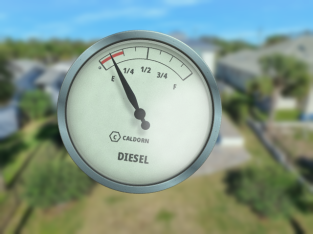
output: **0.125**
